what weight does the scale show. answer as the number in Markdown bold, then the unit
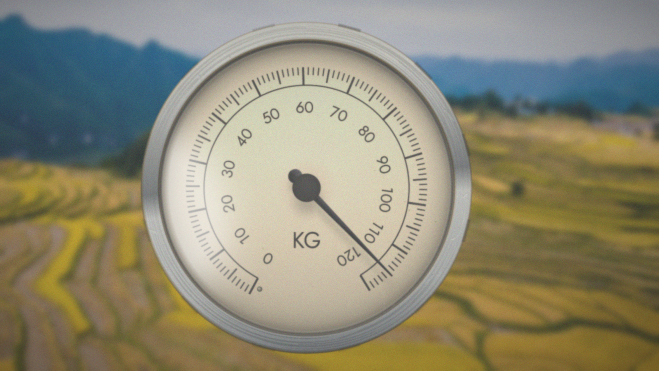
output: **115** kg
